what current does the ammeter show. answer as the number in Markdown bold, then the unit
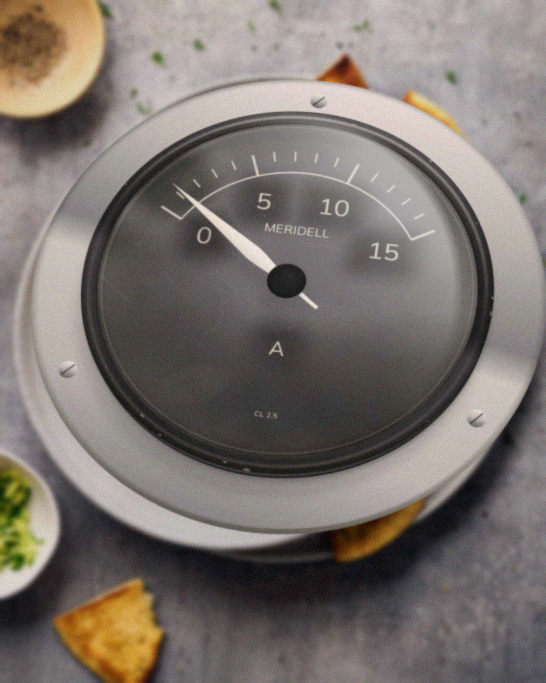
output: **1** A
